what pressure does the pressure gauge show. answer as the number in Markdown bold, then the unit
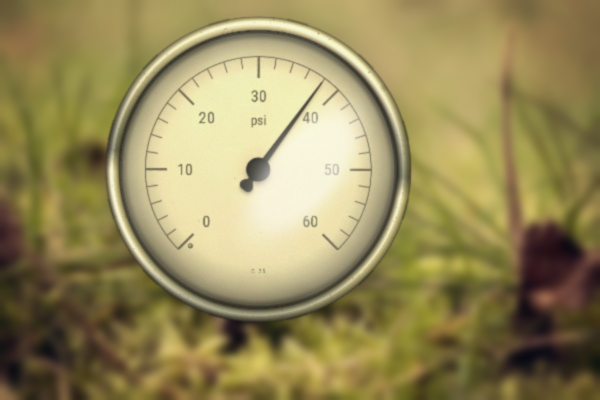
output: **38** psi
